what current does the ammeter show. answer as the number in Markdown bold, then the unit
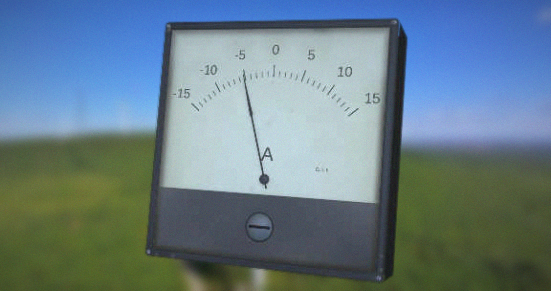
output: **-5** A
